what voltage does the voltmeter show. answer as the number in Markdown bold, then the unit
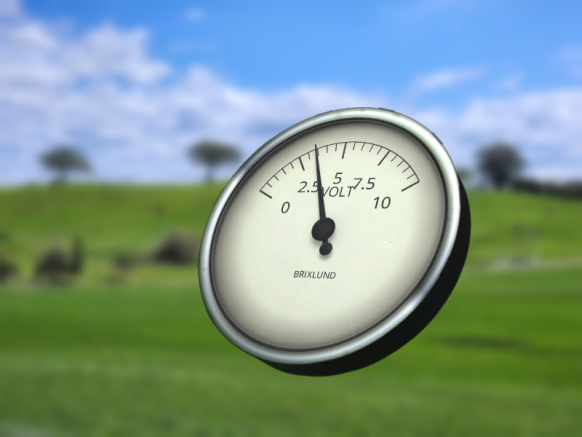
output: **3.5** V
